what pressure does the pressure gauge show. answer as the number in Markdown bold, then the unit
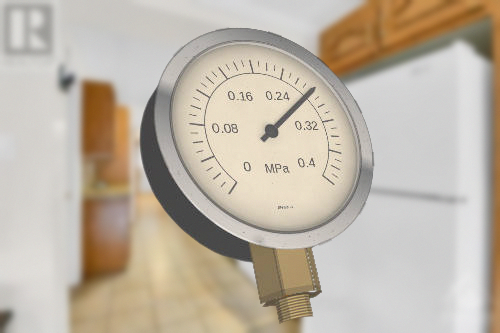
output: **0.28** MPa
